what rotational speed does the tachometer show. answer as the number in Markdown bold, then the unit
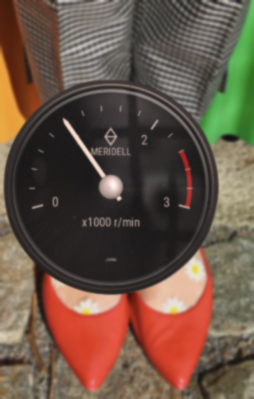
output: **1000** rpm
